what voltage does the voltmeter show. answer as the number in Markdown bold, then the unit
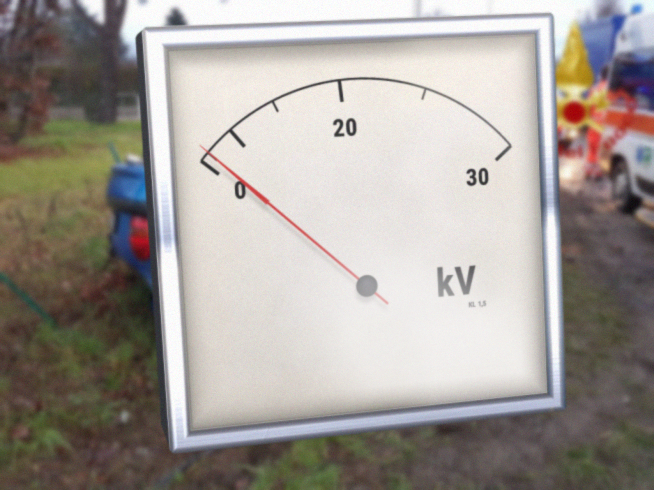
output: **5** kV
